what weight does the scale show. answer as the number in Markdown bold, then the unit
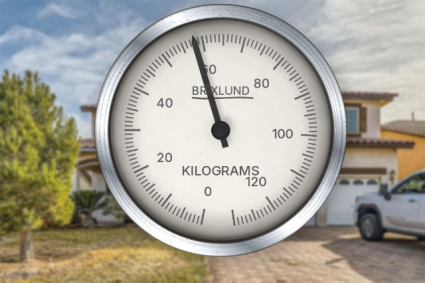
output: **58** kg
